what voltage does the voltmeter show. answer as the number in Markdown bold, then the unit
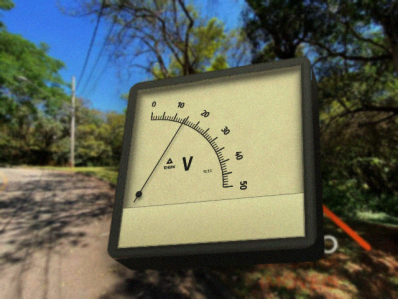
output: **15** V
